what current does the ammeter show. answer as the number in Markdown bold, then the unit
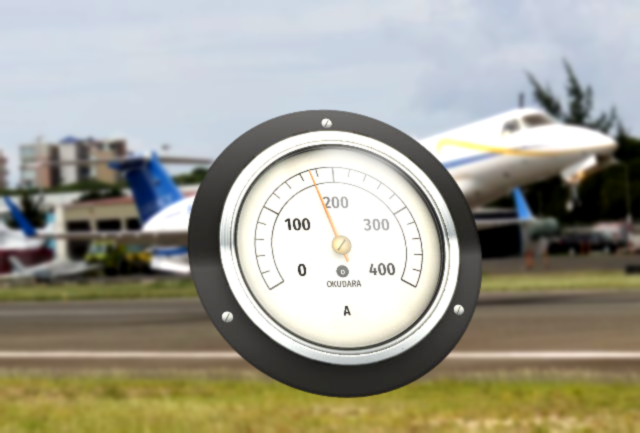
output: **170** A
